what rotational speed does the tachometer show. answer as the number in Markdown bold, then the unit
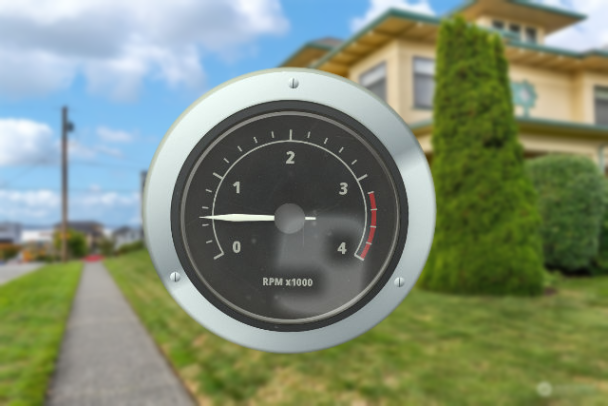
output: **500** rpm
